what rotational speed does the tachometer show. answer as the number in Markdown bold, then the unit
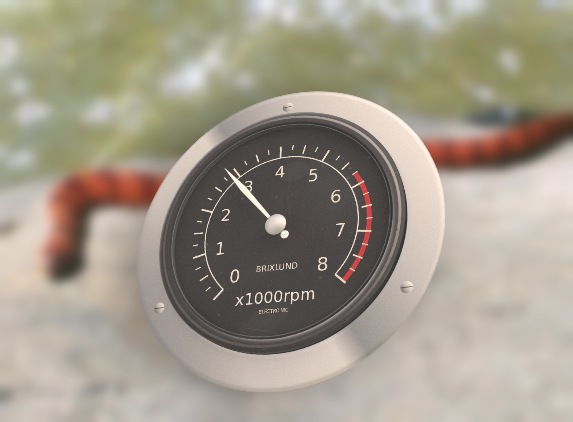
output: **2875** rpm
